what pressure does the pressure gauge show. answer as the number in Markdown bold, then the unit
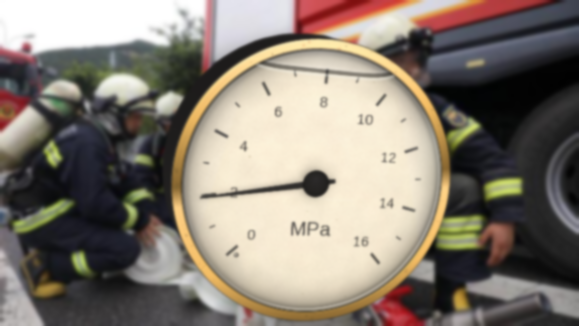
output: **2** MPa
